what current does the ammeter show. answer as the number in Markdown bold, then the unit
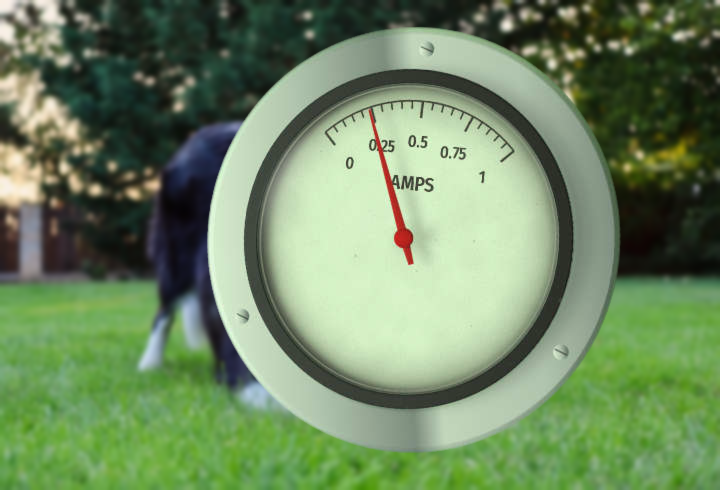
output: **0.25** A
